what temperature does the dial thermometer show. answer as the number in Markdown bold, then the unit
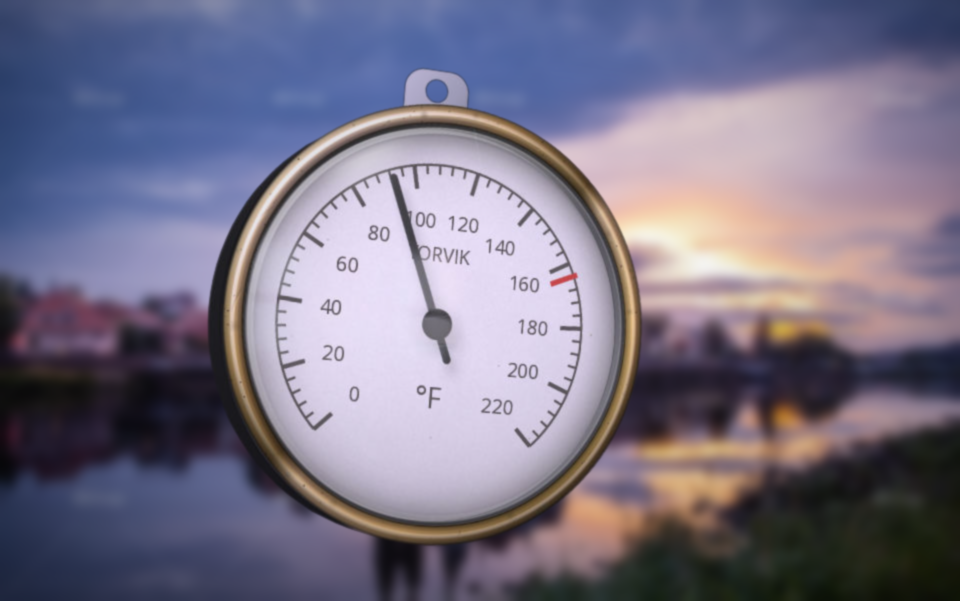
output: **92** °F
